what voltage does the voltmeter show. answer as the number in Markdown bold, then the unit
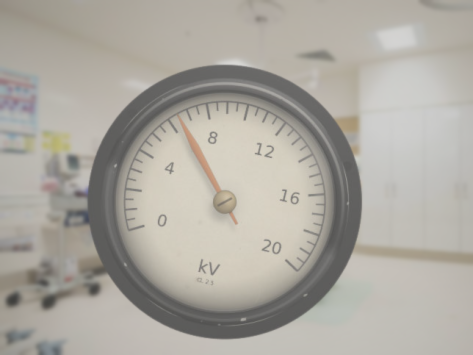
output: **6.5** kV
